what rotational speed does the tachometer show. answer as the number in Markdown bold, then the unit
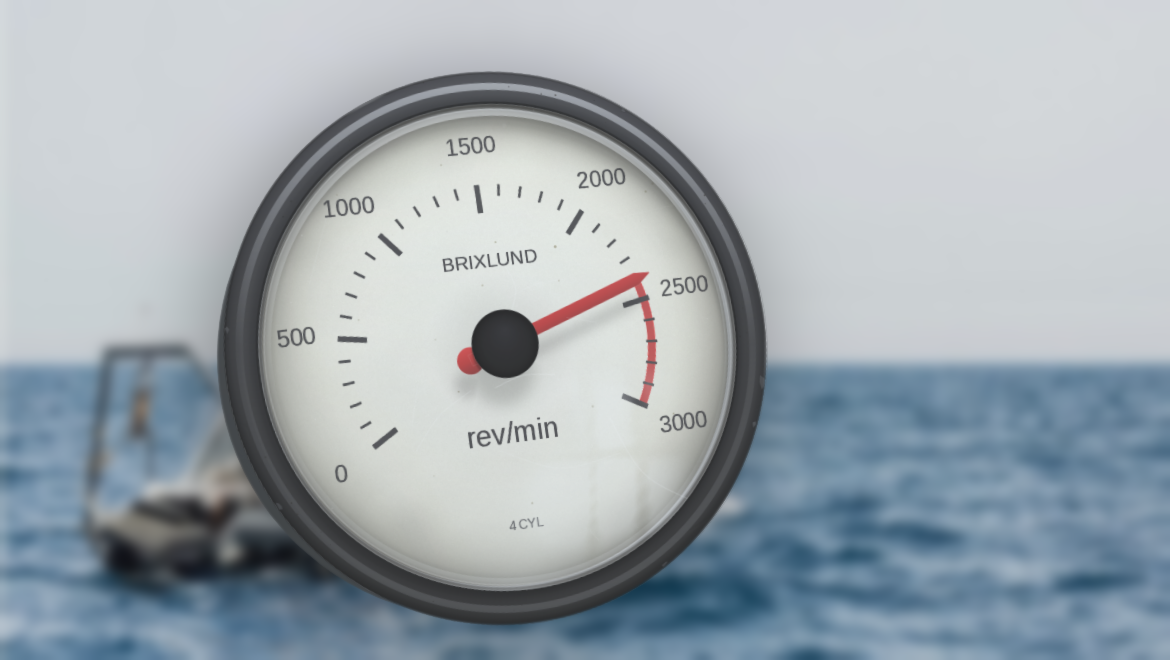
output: **2400** rpm
